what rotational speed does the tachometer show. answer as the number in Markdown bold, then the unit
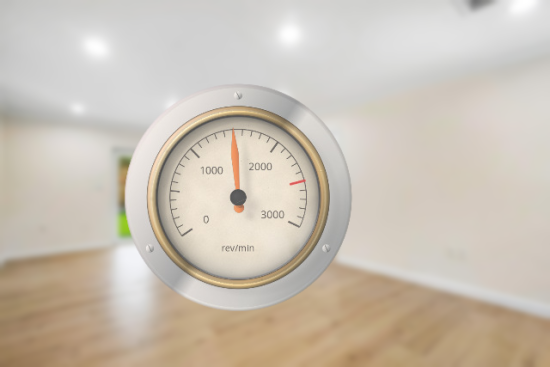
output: **1500** rpm
